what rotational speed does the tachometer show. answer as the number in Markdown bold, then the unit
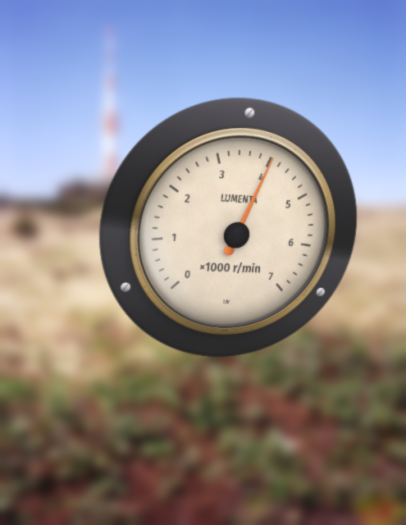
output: **4000** rpm
